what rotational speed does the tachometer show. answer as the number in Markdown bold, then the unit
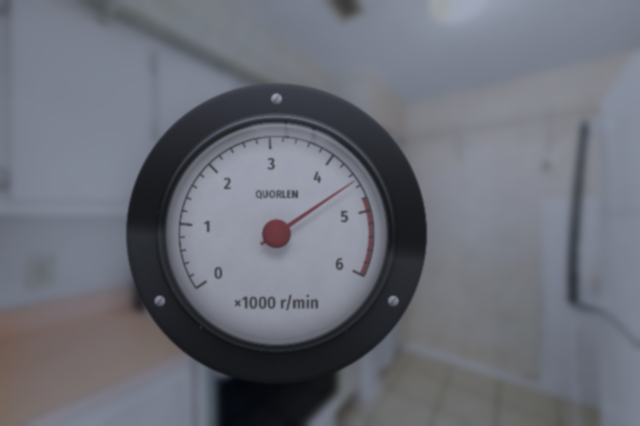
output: **4500** rpm
